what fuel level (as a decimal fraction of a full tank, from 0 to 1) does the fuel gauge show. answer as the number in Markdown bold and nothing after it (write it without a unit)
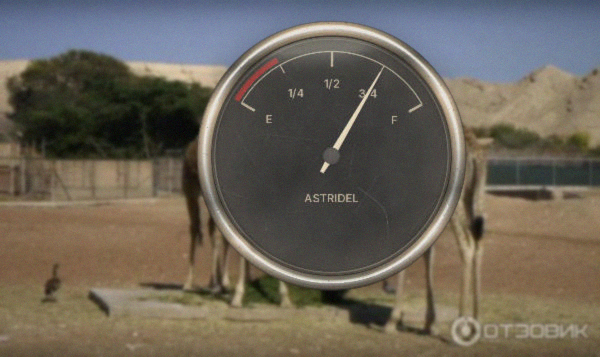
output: **0.75**
